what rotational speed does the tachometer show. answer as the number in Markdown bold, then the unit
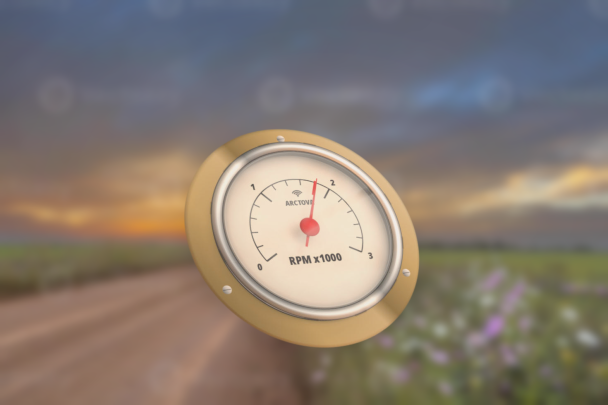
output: **1800** rpm
